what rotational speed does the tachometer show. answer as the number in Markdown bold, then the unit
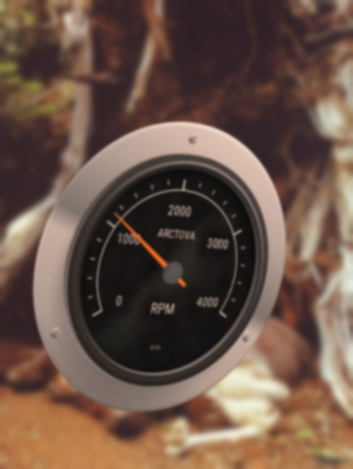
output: **1100** rpm
